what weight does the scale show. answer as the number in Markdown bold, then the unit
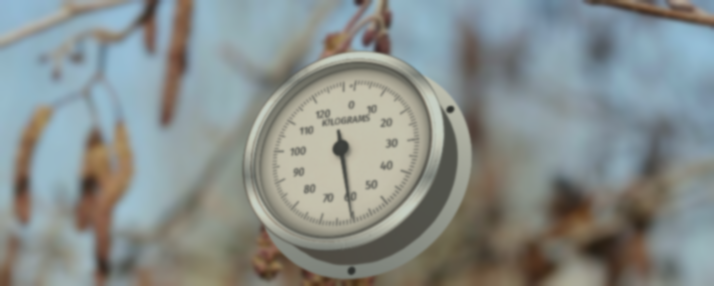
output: **60** kg
